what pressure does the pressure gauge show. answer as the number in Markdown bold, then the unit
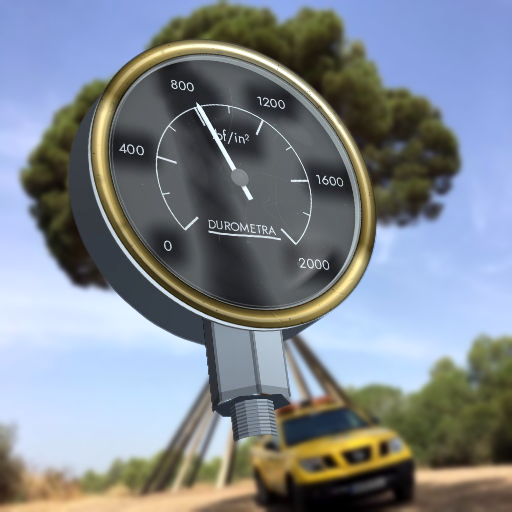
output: **800** psi
